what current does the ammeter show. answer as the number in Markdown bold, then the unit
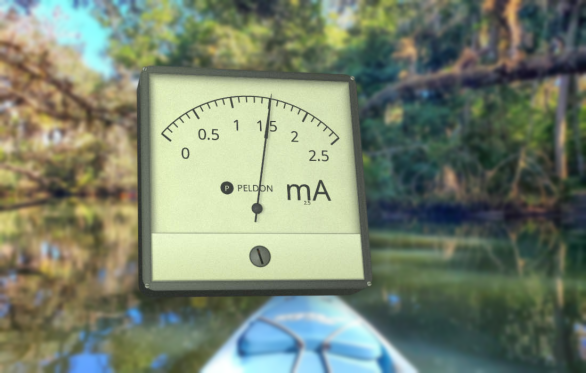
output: **1.5** mA
